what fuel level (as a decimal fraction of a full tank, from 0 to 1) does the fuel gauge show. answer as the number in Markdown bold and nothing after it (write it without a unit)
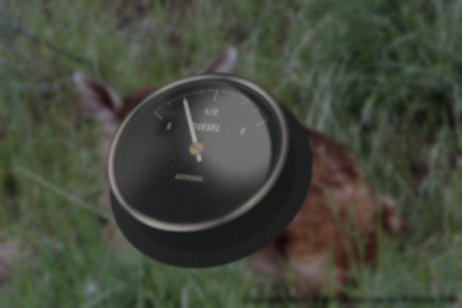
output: **0.25**
